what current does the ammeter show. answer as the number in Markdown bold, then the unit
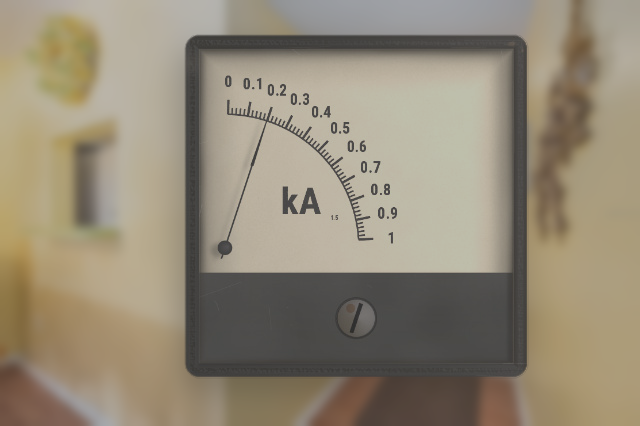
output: **0.2** kA
